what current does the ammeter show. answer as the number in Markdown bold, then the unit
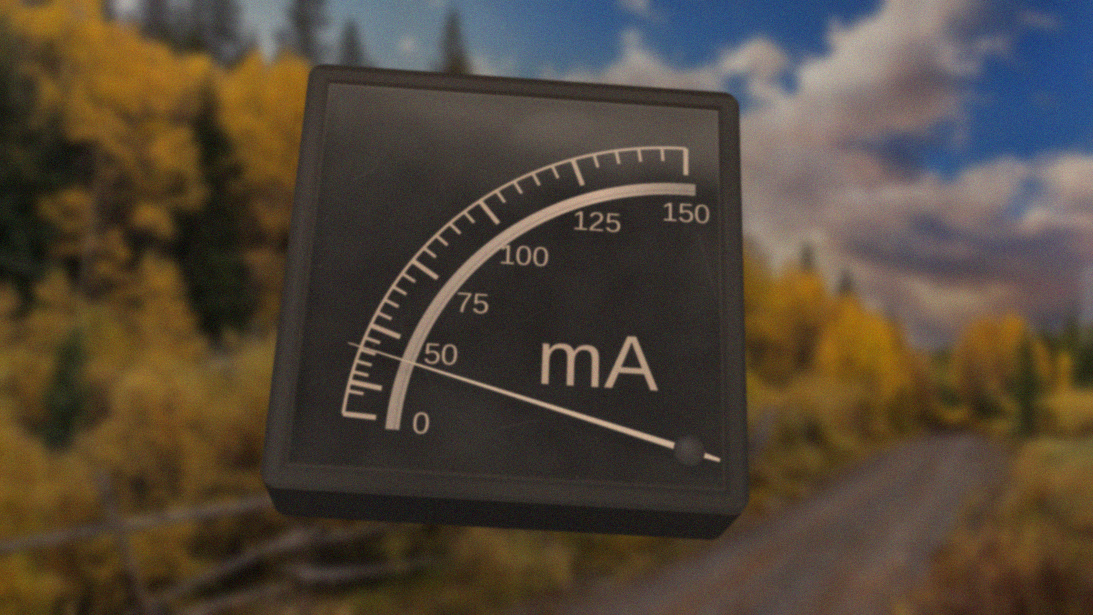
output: **40** mA
